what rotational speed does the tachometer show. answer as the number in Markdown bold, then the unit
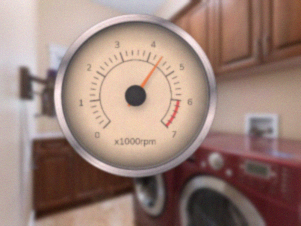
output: **4400** rpm
